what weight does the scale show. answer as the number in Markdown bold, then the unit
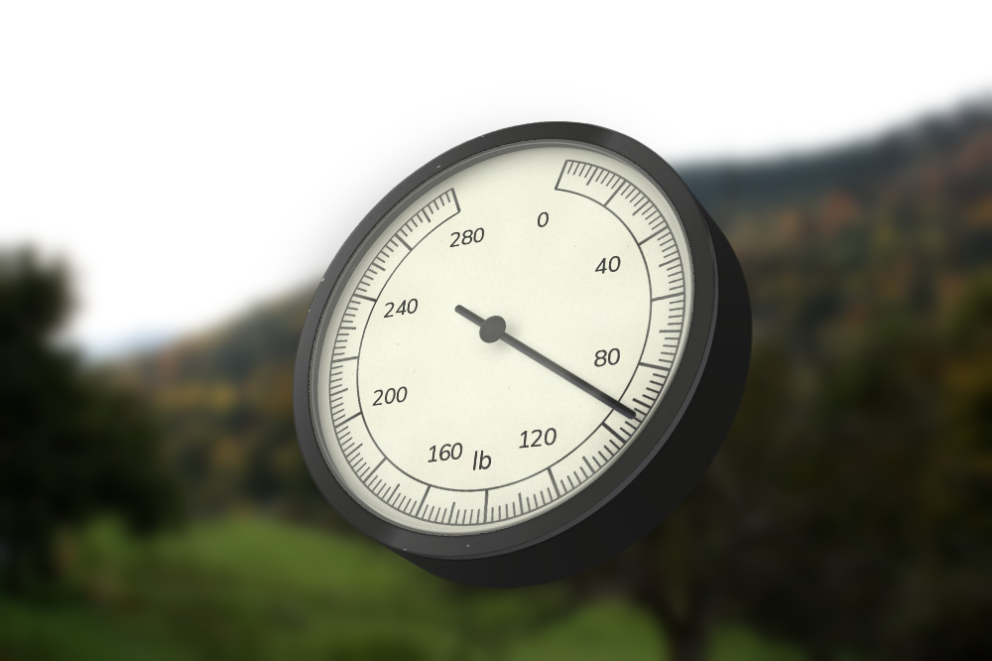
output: **94** lb
